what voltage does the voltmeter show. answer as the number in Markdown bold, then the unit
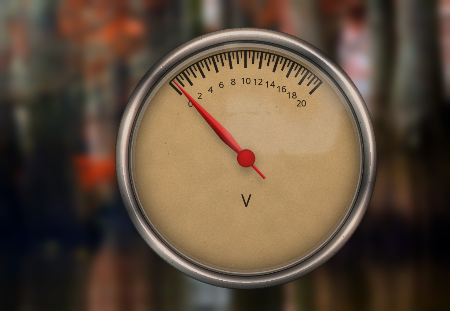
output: **0.5** V
